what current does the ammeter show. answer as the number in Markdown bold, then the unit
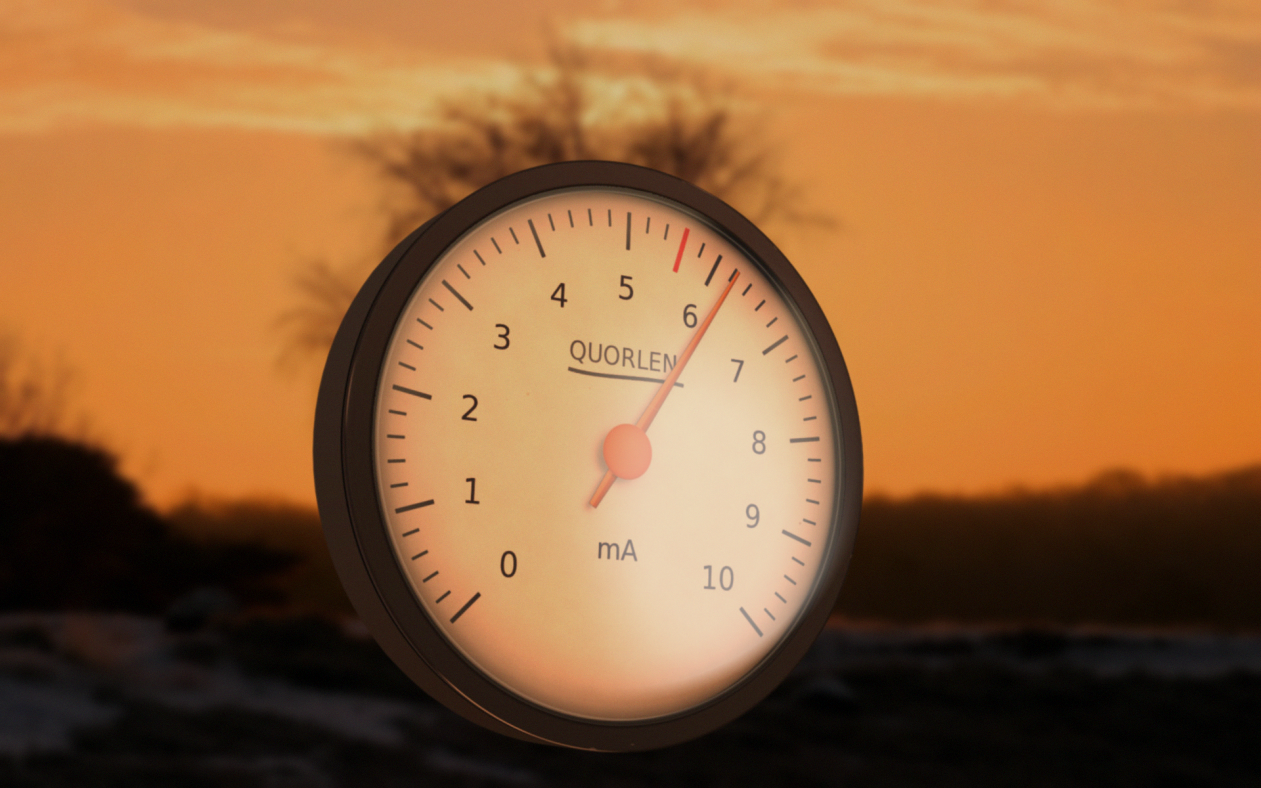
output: **6.2** mA
